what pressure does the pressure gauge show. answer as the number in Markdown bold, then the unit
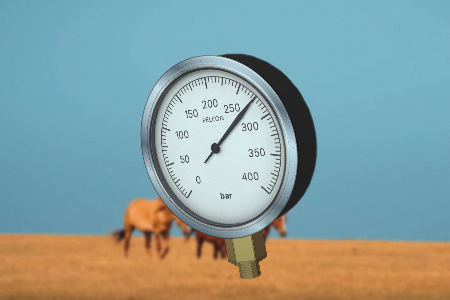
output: **275** bar
